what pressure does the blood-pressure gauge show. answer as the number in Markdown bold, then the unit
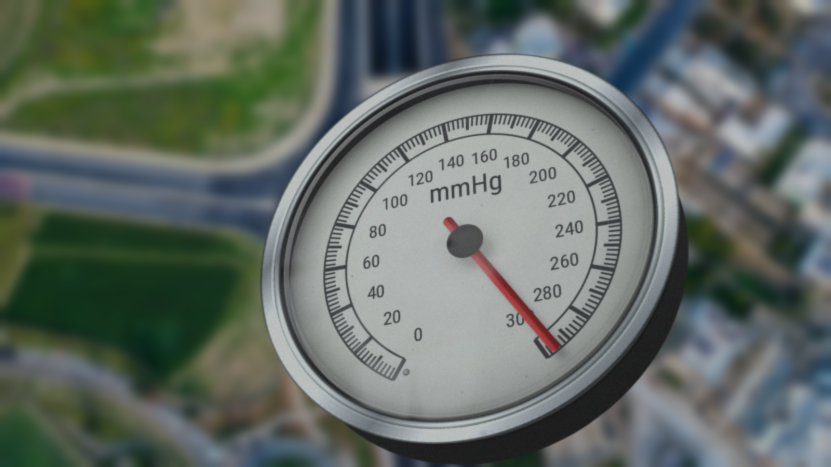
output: **296** mmHg
